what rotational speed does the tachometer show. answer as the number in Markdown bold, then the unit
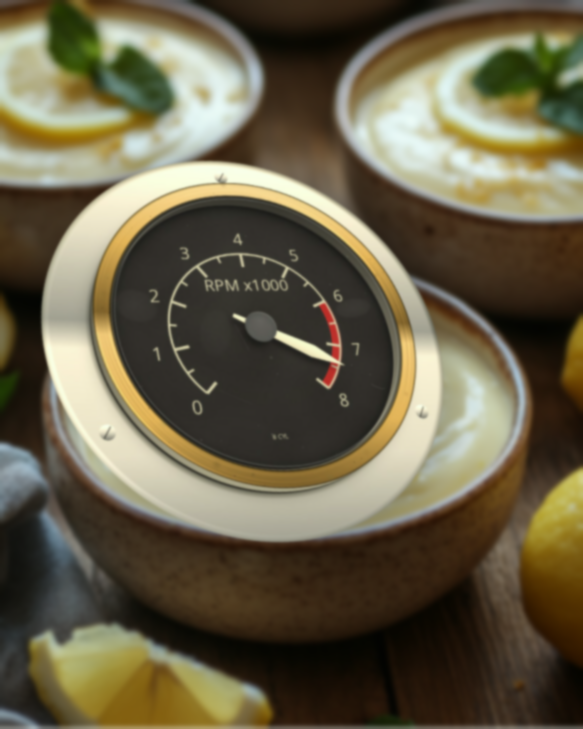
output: **7500** rpm
